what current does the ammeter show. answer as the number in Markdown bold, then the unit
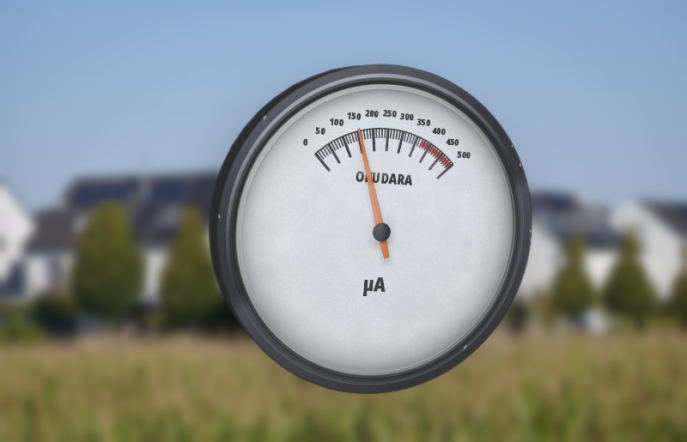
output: **150** µA
